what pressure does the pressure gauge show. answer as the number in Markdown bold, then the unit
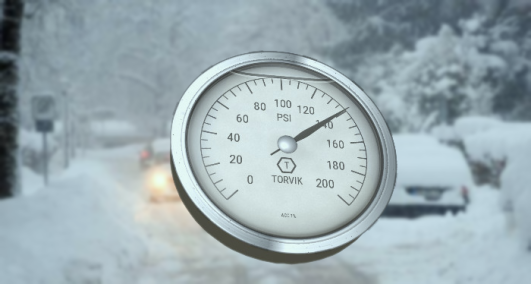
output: **140** psi
